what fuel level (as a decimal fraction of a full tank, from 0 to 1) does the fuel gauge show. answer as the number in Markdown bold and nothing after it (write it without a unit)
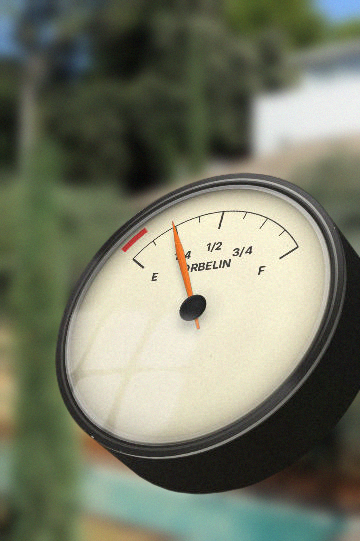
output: **0.25**
